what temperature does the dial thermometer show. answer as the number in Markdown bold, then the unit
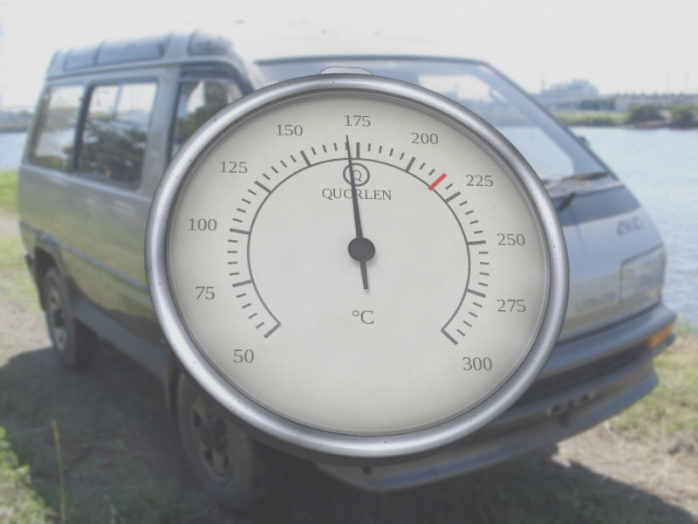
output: **170** °C
